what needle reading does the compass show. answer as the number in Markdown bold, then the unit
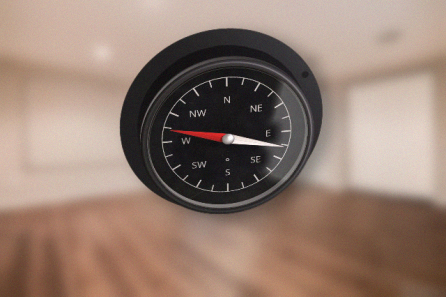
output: **285** °
